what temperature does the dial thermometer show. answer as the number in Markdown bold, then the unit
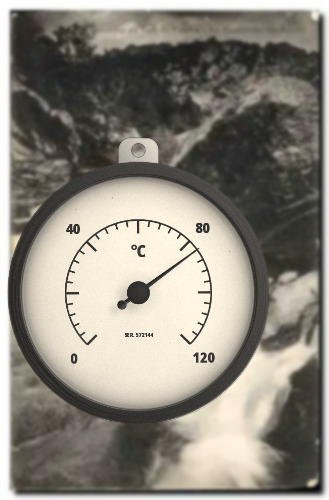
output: **84** °C
